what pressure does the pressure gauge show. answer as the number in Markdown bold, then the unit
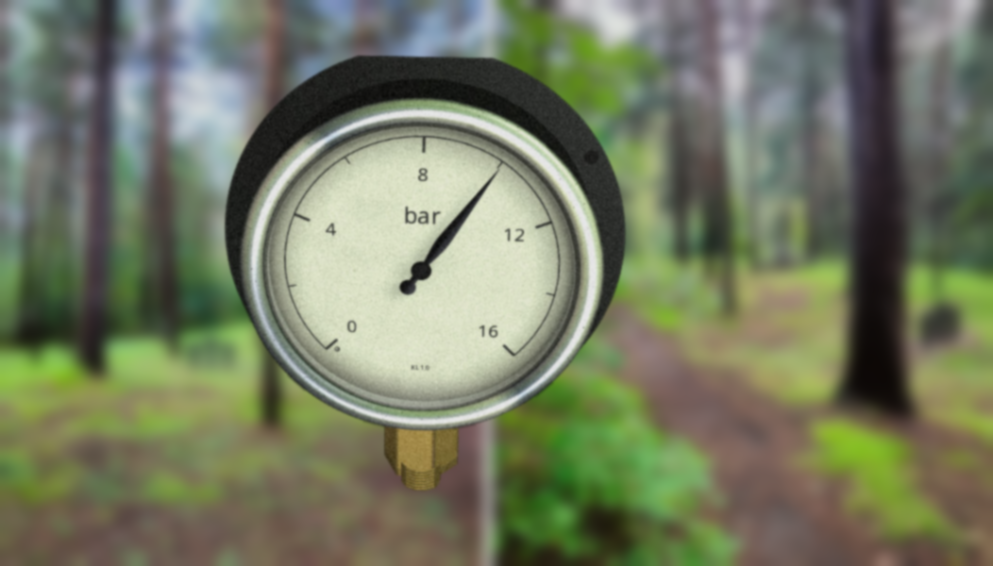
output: **10** bar
